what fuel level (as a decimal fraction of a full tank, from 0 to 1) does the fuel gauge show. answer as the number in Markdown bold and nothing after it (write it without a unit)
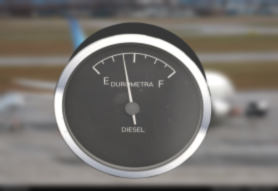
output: **0.375**
